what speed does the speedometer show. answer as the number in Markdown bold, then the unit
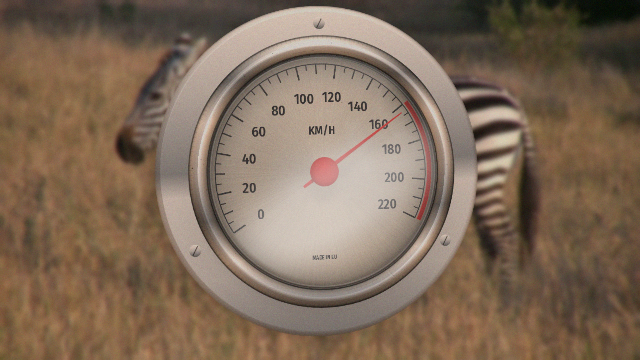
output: **162.5** km/h
